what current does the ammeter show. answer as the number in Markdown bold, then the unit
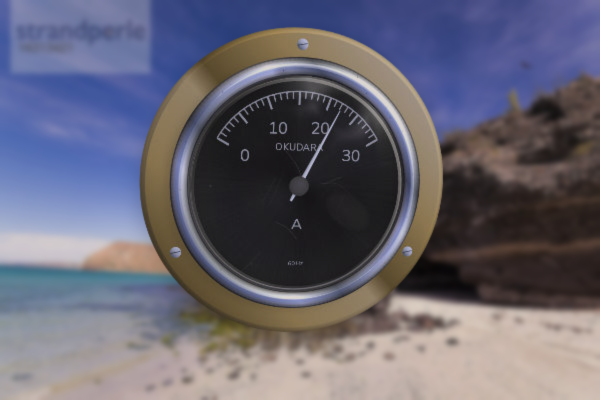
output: **22** A
